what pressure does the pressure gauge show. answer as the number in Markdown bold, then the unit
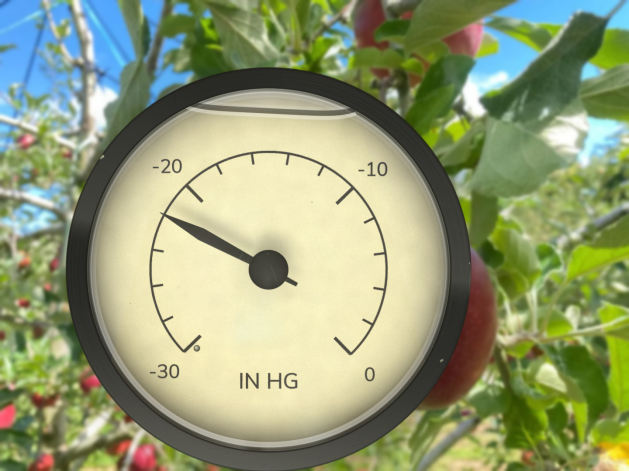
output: **-22** inHg
